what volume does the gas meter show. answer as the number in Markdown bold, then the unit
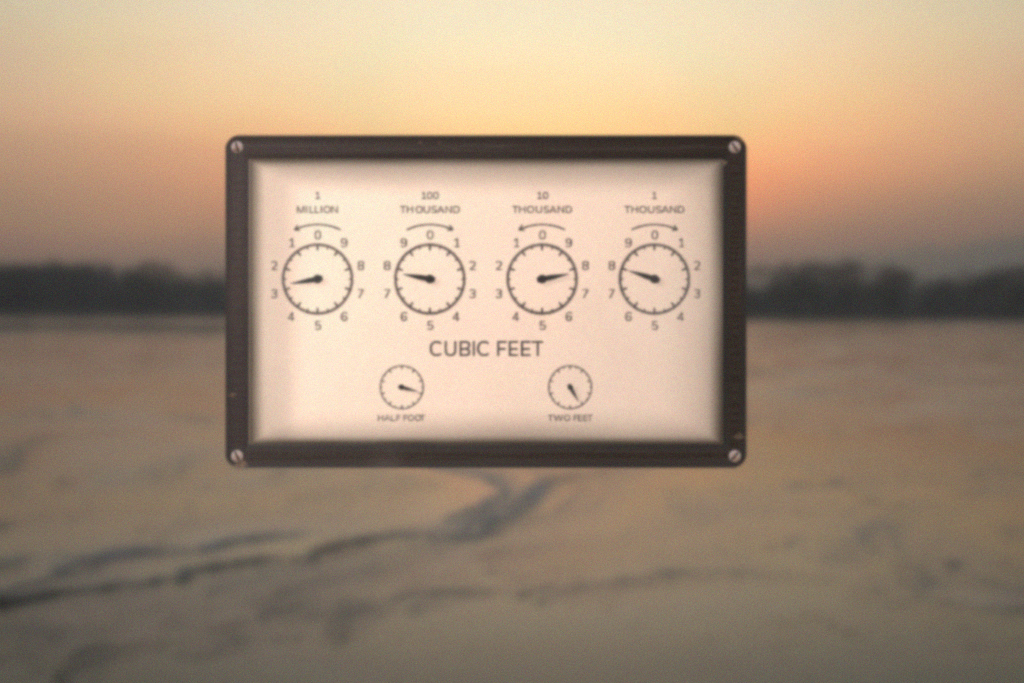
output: **277800** ft³
